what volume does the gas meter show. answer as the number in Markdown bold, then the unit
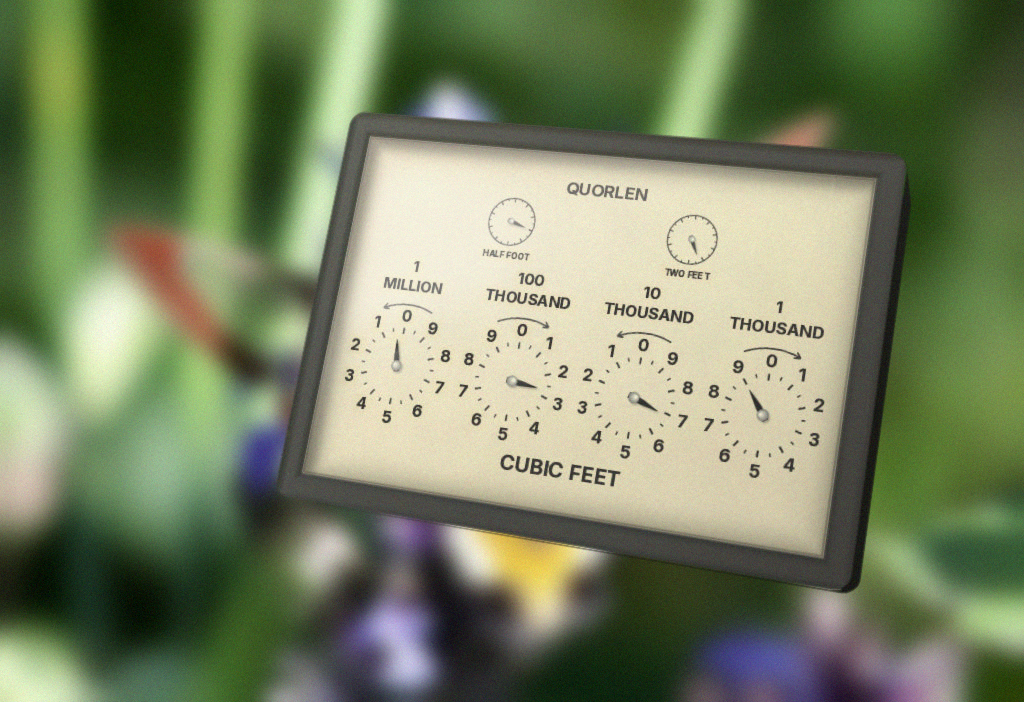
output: **26900** ft³
